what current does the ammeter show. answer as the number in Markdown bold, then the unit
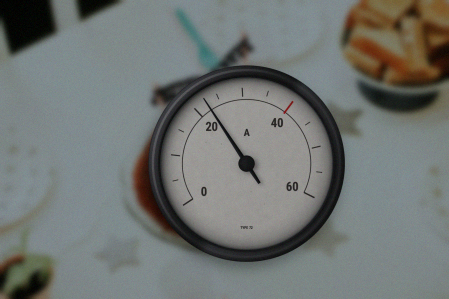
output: **22.5** A
